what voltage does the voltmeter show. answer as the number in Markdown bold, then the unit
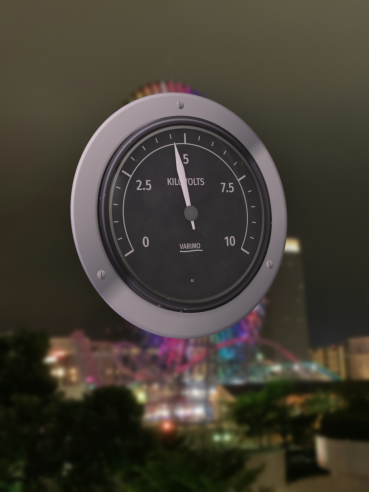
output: **4.5** kV
